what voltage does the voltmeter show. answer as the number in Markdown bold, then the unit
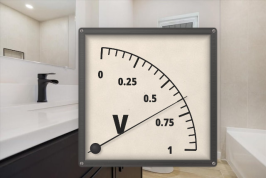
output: **0.65** V
